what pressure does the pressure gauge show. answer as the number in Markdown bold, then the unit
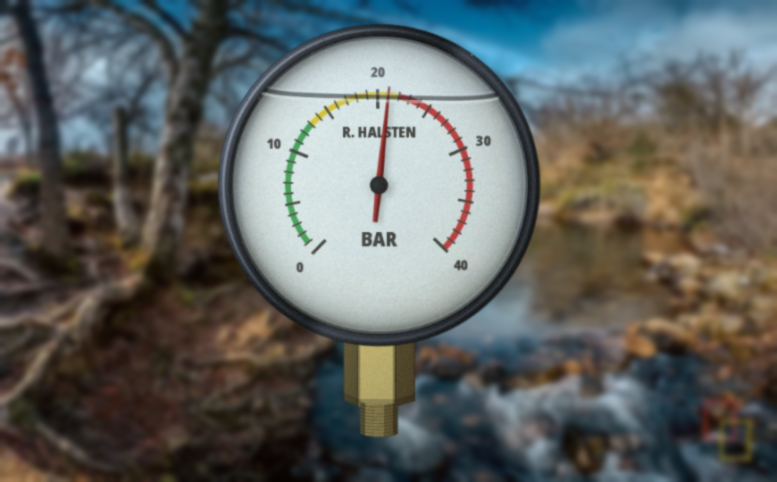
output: **21** bar
